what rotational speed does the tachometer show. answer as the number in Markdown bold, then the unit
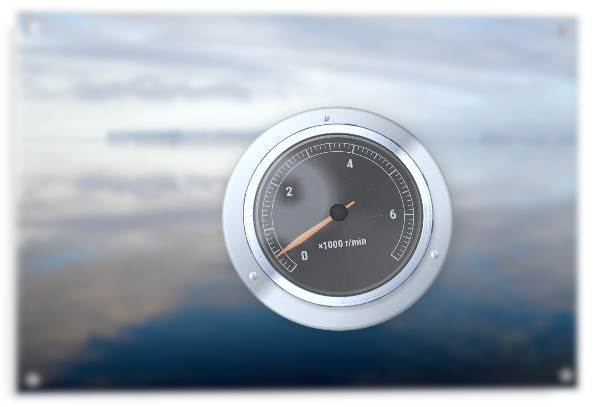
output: **400** rpm
